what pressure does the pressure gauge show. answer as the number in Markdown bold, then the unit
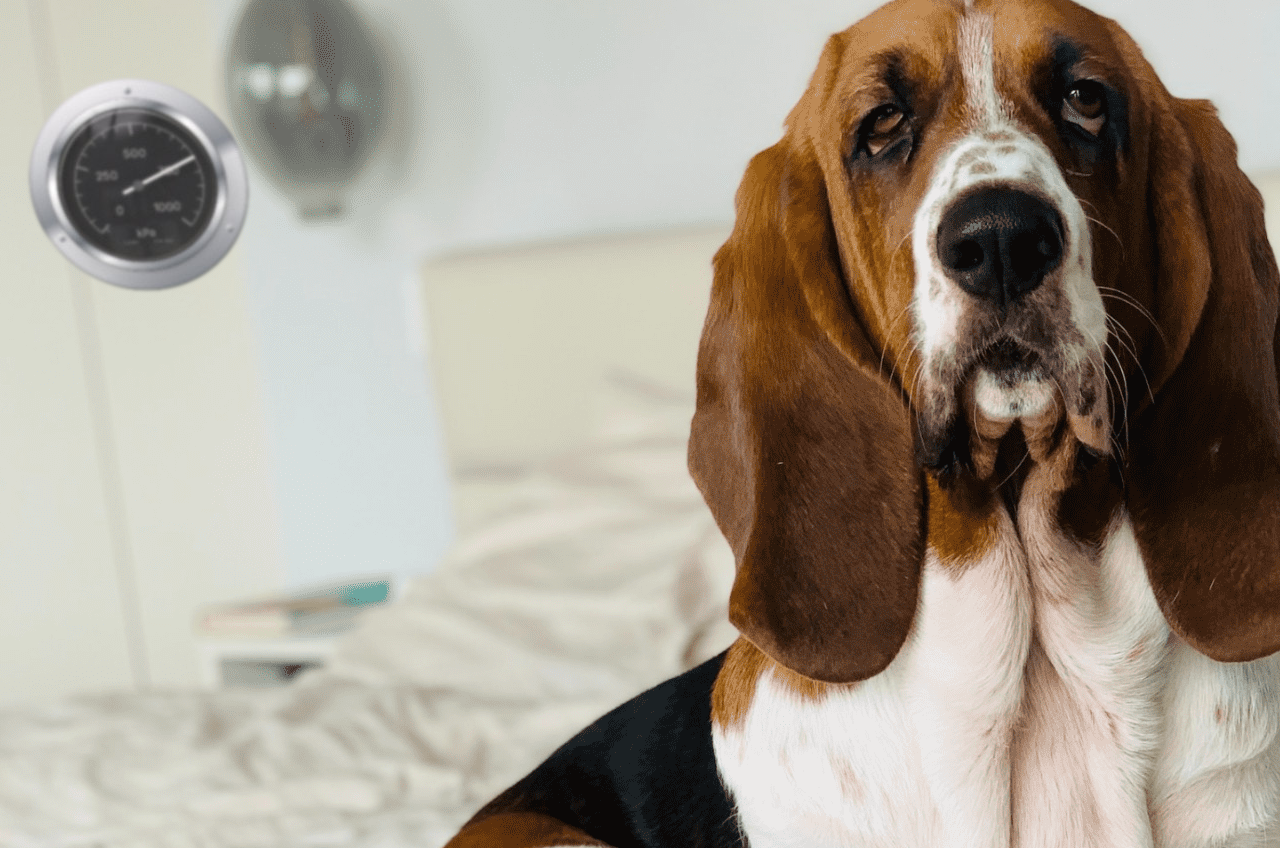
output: **750** kPa
